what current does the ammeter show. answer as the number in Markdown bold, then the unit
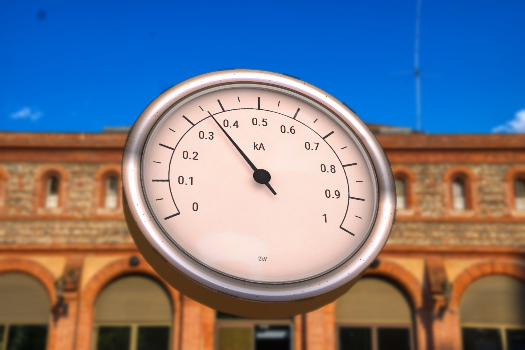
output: **0.35** kA
